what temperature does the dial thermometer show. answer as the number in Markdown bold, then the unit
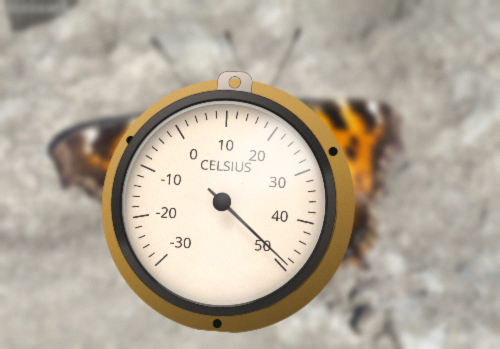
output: **49** °C
